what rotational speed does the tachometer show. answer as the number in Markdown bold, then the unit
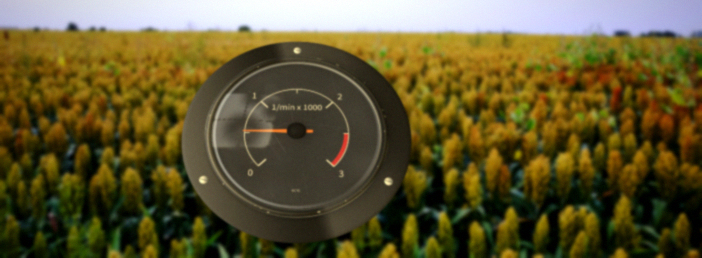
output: **500** rpm
